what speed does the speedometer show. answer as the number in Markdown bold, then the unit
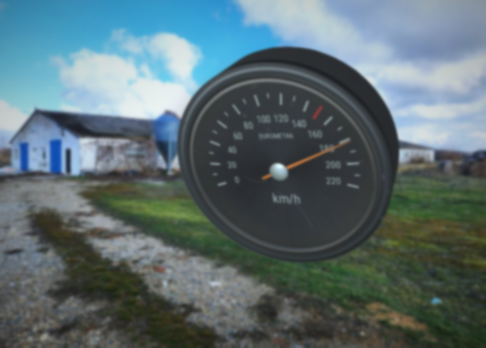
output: **180** km/h
